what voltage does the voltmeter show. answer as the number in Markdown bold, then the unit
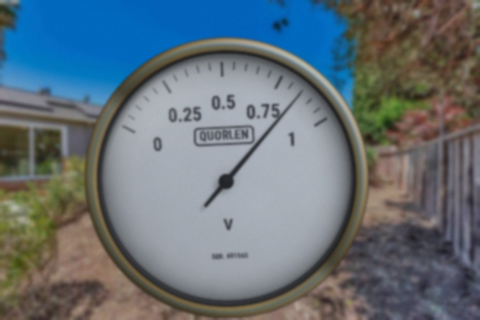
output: **0.85** V
